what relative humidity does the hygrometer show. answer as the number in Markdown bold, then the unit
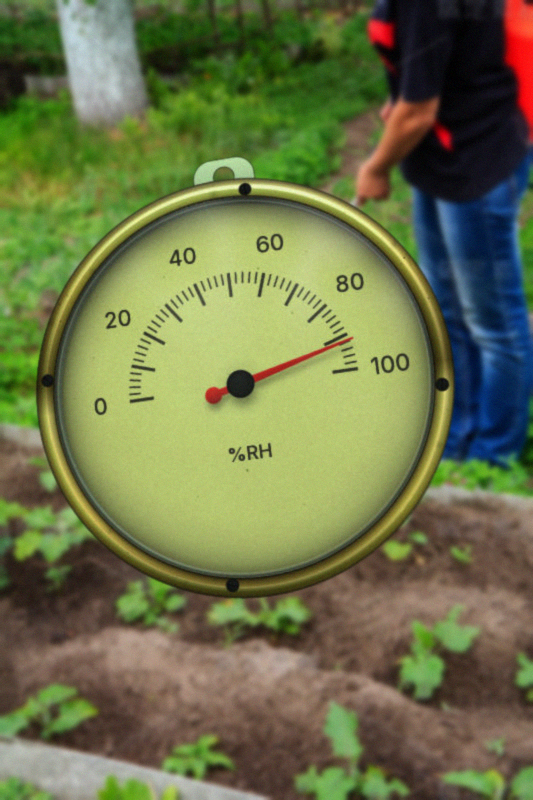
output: **92** %
